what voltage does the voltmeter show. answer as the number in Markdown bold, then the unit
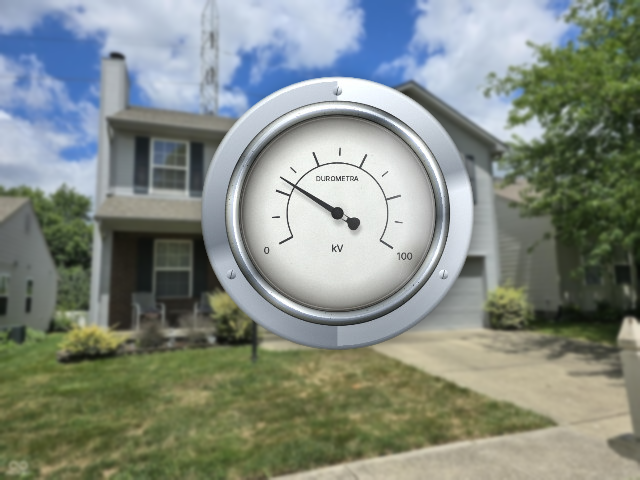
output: **25** kV
